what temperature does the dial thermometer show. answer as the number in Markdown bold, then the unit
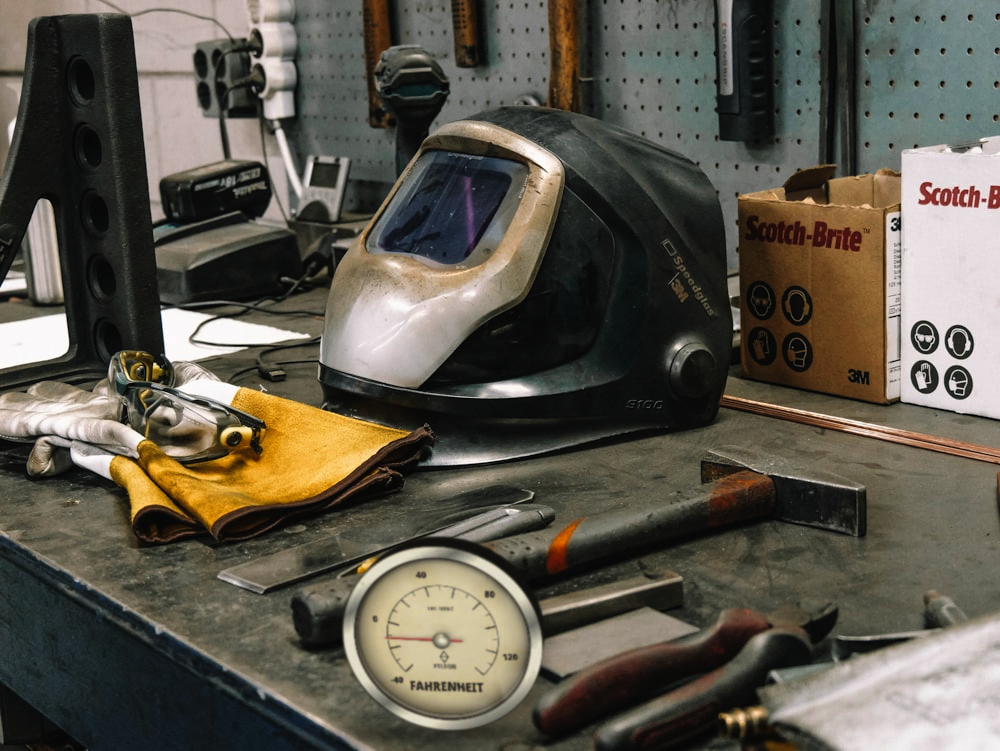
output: **-10** °F
